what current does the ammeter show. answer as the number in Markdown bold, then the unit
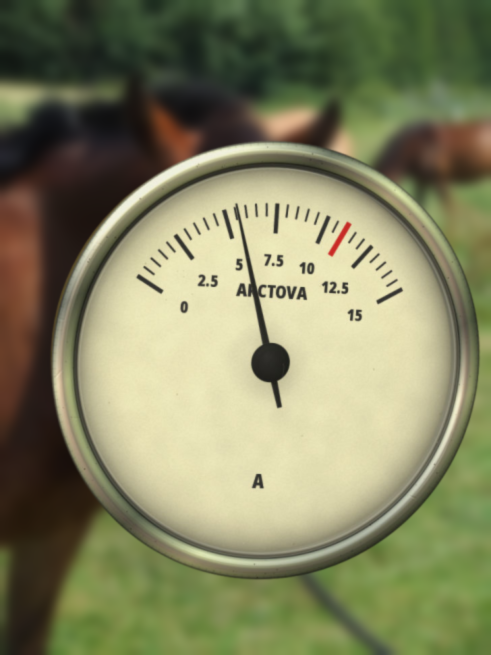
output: **5.5** A
